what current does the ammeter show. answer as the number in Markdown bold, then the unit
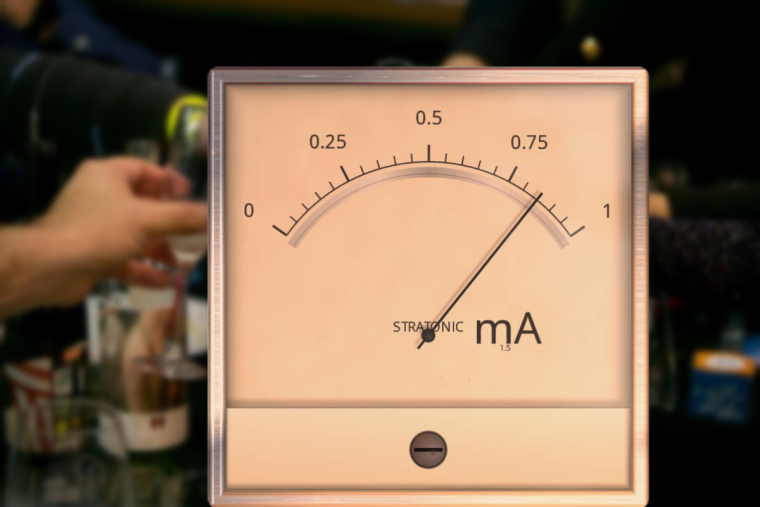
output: **0.85** mA
